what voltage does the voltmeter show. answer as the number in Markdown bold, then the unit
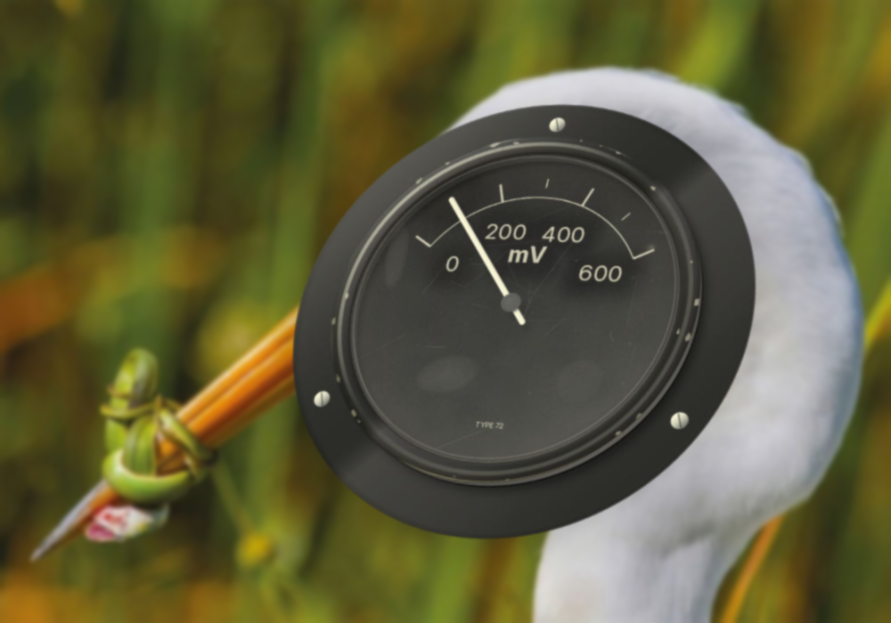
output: **100** mV
